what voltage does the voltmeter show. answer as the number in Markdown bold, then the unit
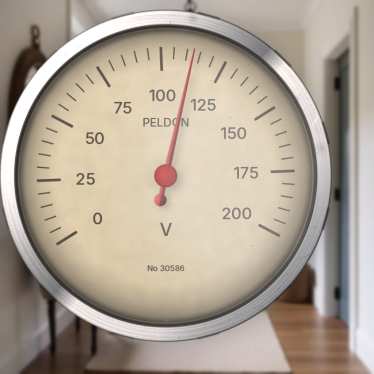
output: **112.5** V
